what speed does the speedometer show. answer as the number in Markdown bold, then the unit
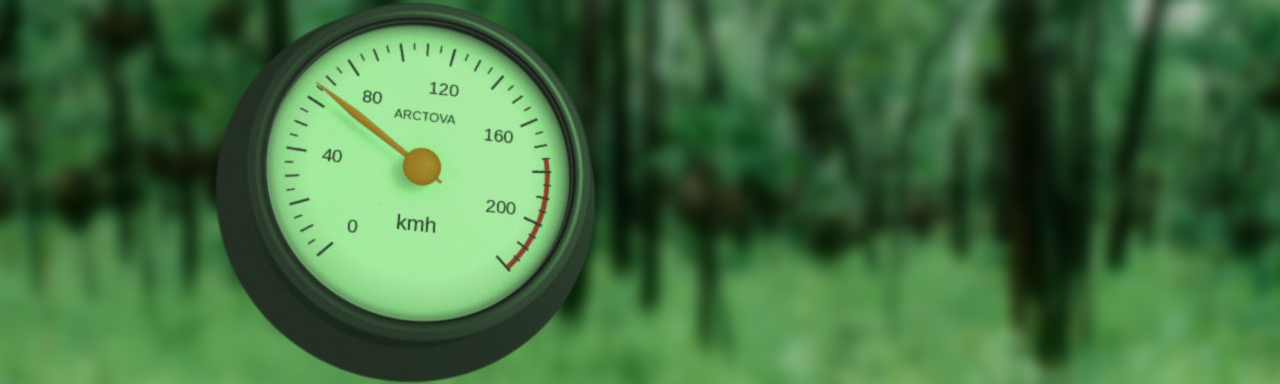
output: **65** km/h
